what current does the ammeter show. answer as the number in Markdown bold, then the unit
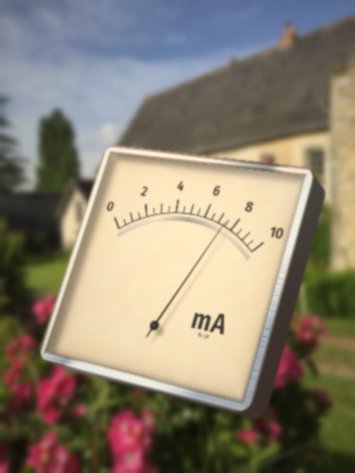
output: **7.5** mA
